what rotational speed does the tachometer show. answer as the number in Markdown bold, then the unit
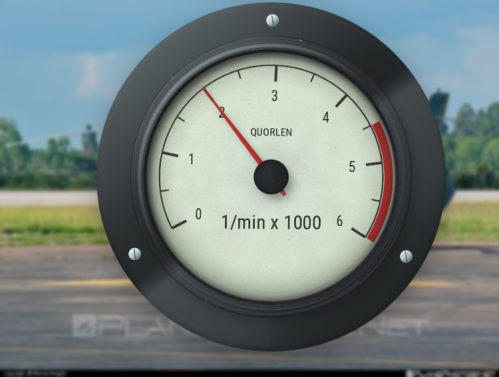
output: **2000** rpm
